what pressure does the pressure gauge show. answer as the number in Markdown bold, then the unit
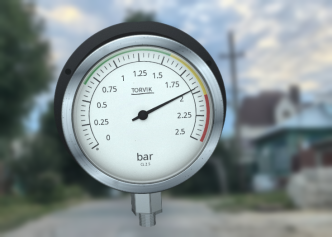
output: **1.95** bar
